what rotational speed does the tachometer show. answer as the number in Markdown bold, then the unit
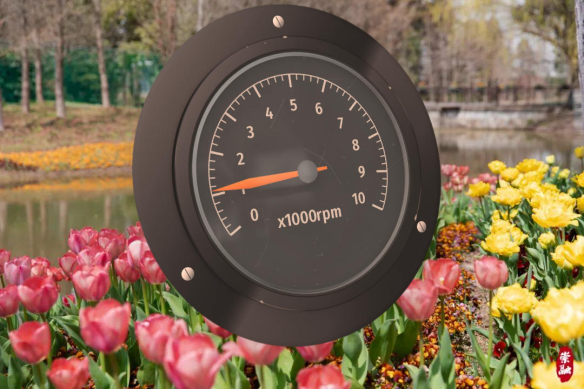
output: **1100** rpm
